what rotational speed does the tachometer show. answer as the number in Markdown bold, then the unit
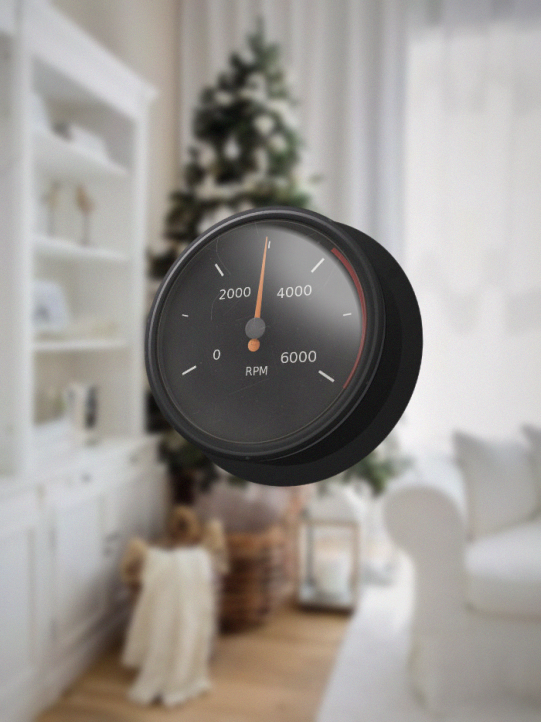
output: **3000** rpm
